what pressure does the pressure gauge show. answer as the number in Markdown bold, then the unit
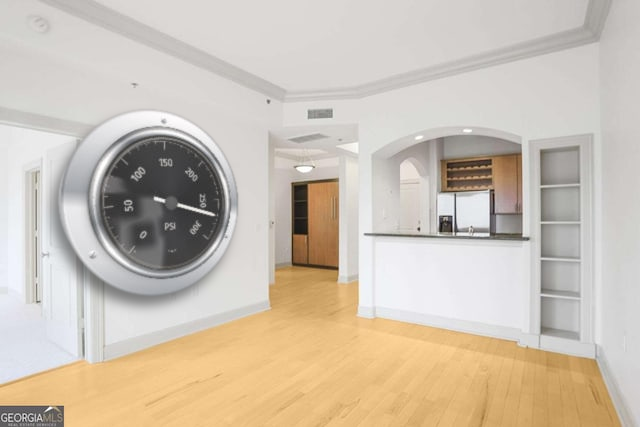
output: **270** psi
